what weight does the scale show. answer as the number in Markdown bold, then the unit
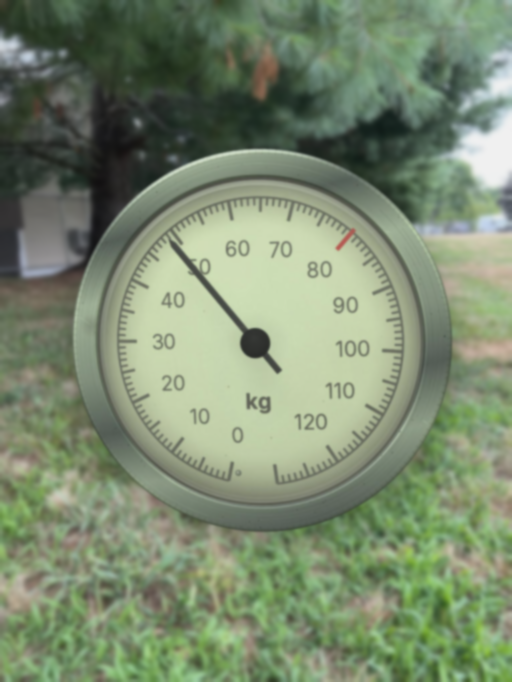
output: **49** kg
